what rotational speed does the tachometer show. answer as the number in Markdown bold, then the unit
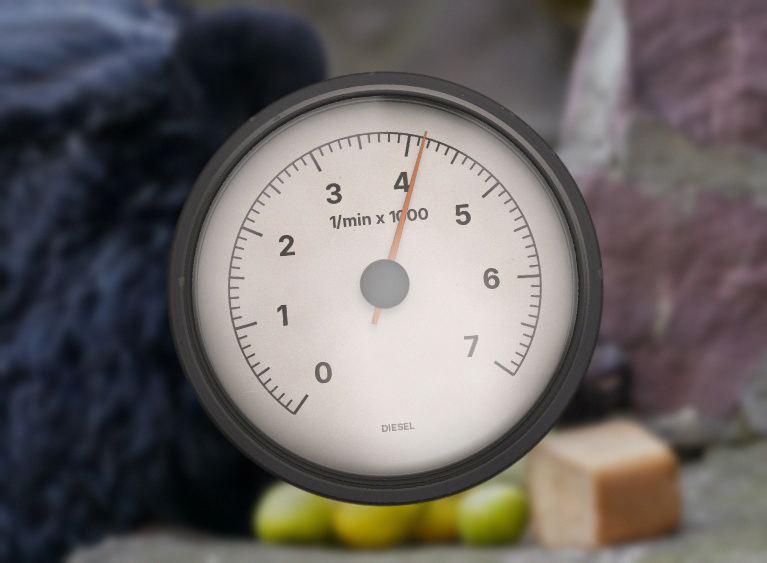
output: **4150** rpm
